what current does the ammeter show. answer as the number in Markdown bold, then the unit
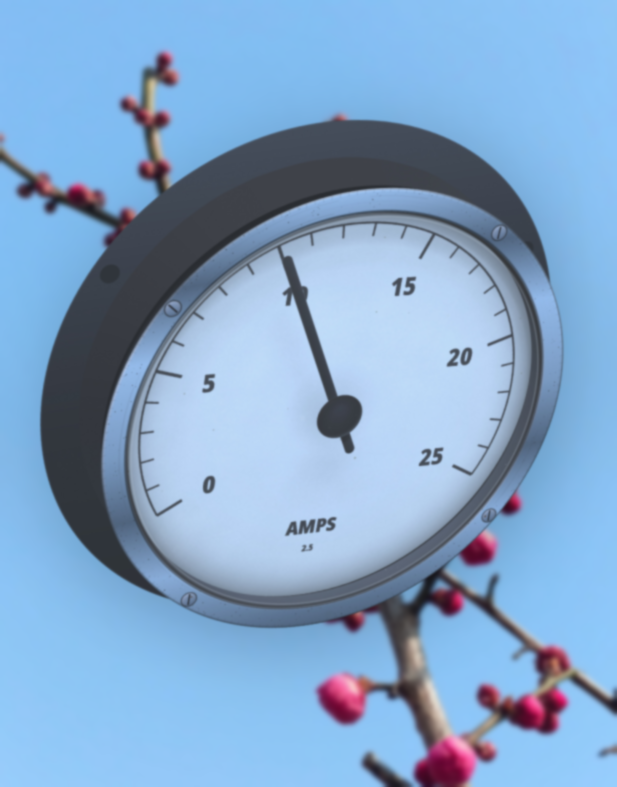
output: **10** A
